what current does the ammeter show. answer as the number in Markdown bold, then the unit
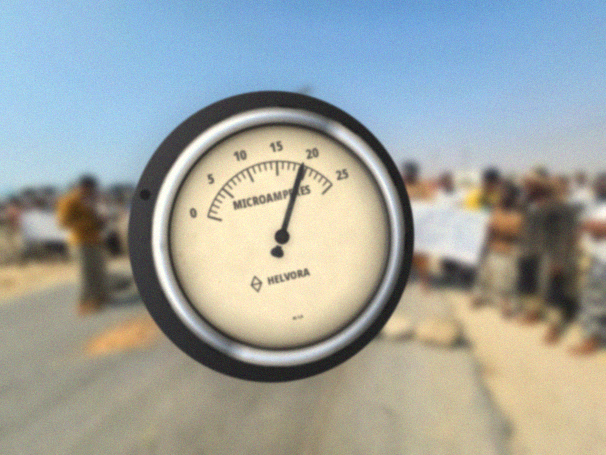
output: **19** µA
